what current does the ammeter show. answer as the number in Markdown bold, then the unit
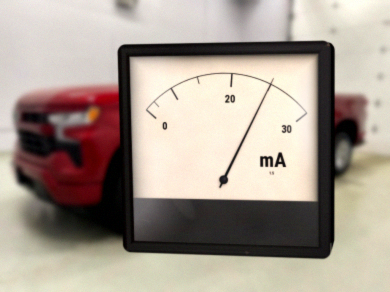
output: **25** mA
